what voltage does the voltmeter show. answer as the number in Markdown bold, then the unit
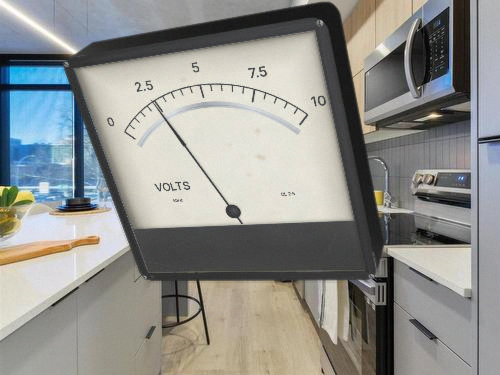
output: **2.5** V
